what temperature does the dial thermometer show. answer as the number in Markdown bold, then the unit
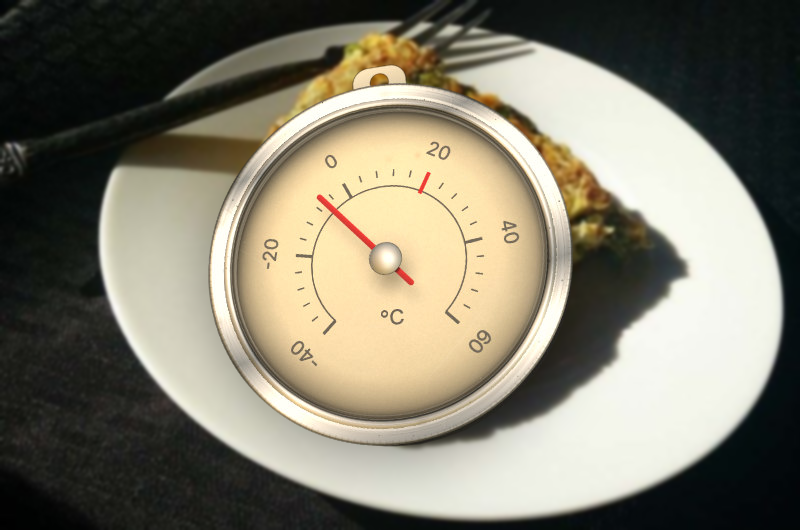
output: **-6** °C
